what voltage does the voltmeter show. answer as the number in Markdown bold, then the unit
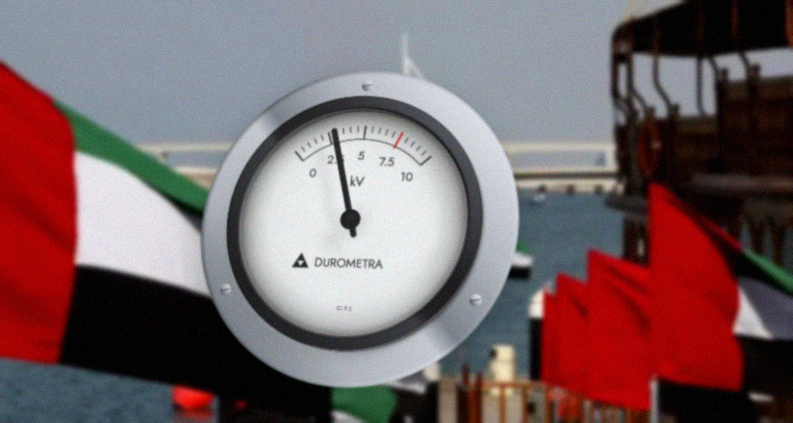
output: **3** kV
